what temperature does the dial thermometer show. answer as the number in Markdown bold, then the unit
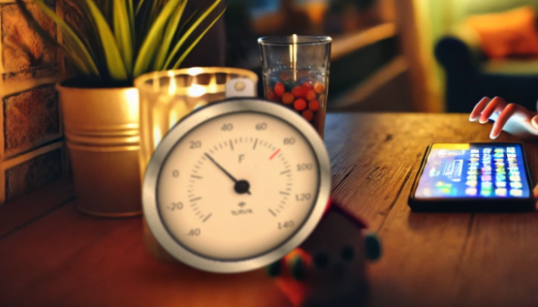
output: **20** °F
